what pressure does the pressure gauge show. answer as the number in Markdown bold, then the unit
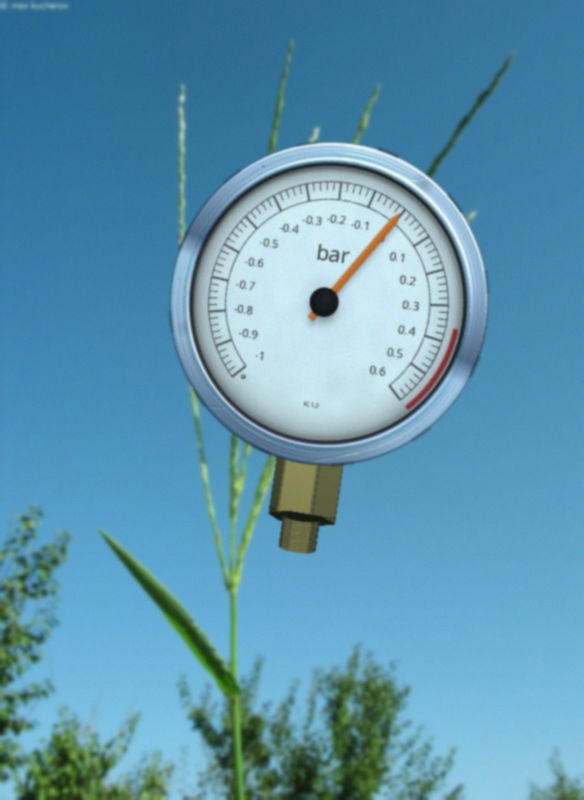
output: **0** bar
